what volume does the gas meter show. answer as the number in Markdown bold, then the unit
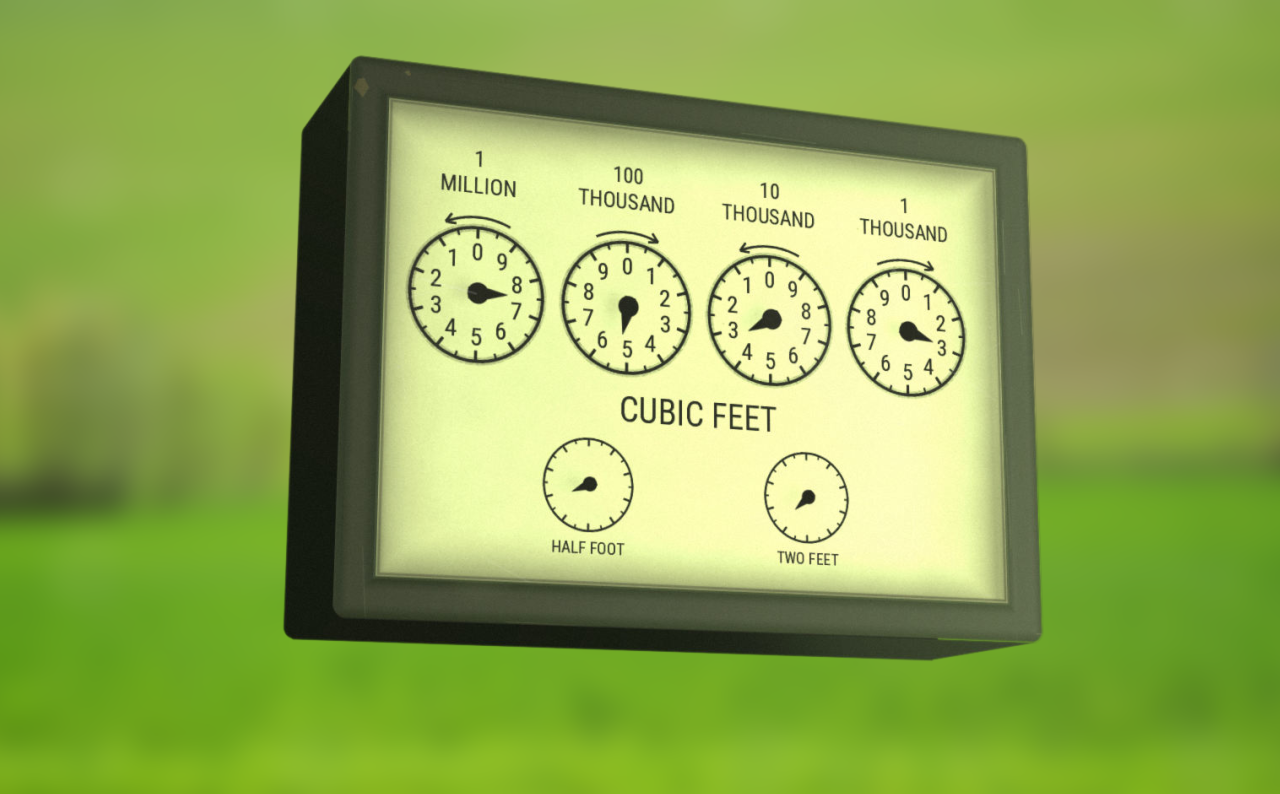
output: **753300** ft³
